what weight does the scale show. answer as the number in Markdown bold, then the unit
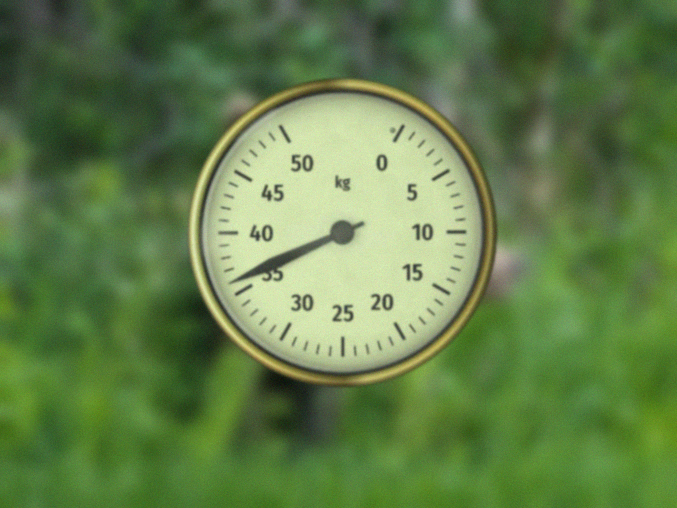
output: **36** kg
